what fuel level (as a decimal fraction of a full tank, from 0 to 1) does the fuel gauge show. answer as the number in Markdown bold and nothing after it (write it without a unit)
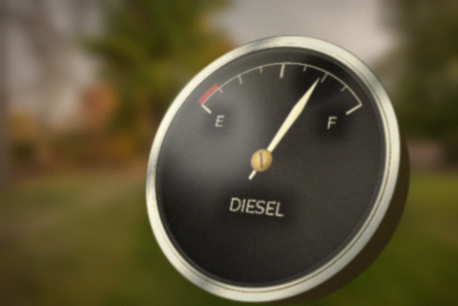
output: **0.75**
